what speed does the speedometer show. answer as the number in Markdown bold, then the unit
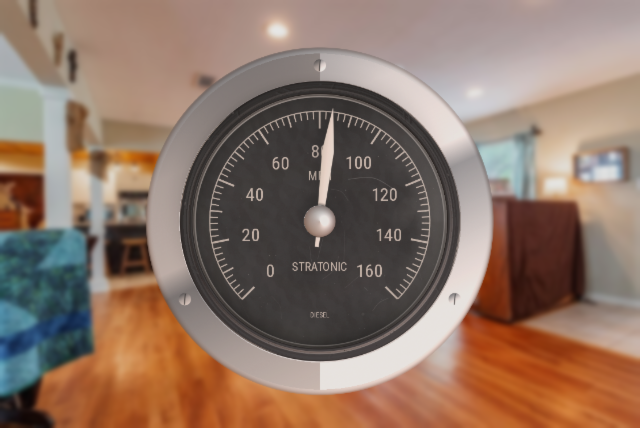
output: **84** mph
